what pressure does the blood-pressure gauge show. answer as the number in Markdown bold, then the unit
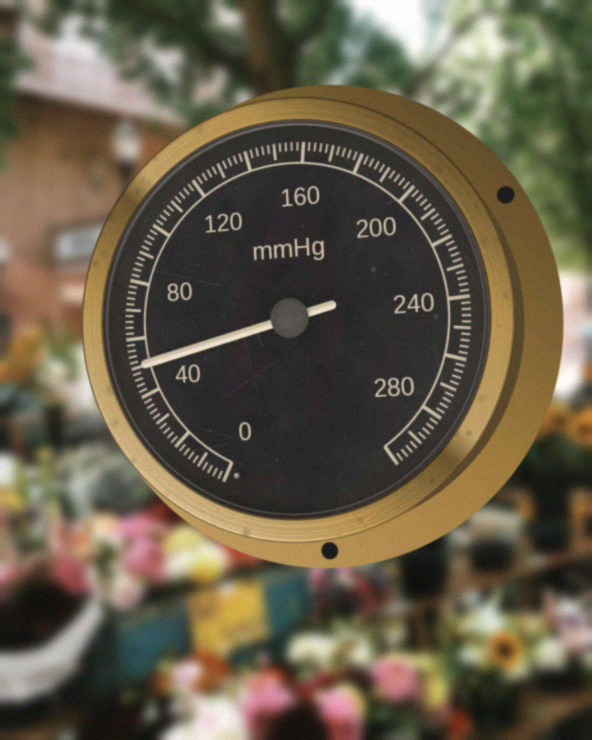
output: **50** mmHg
